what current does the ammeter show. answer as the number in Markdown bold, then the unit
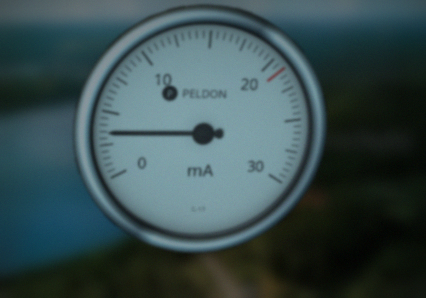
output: **3.5** mA
